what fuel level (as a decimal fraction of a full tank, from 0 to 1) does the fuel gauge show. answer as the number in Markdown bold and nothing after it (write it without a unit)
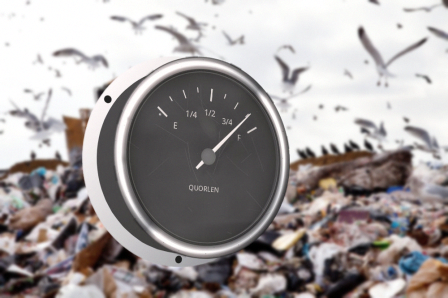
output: **0.875**
